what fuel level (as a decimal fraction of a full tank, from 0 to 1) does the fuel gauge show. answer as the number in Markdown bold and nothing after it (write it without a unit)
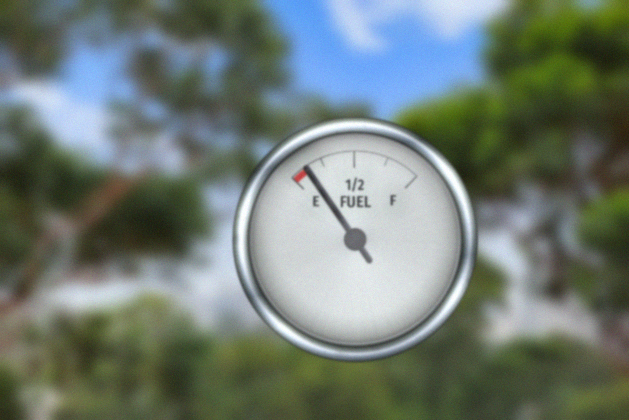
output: **0.125**
